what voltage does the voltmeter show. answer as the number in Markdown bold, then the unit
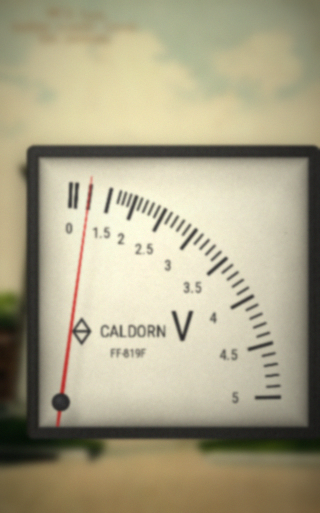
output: **1** V
